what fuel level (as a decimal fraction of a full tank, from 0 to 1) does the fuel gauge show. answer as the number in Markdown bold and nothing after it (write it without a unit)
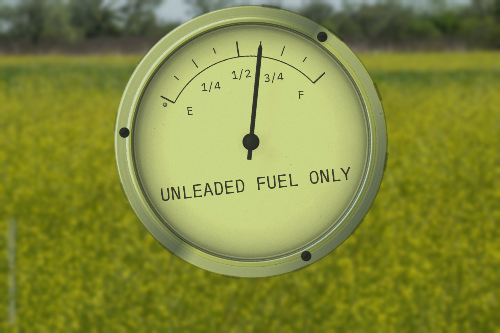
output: **0.625**
